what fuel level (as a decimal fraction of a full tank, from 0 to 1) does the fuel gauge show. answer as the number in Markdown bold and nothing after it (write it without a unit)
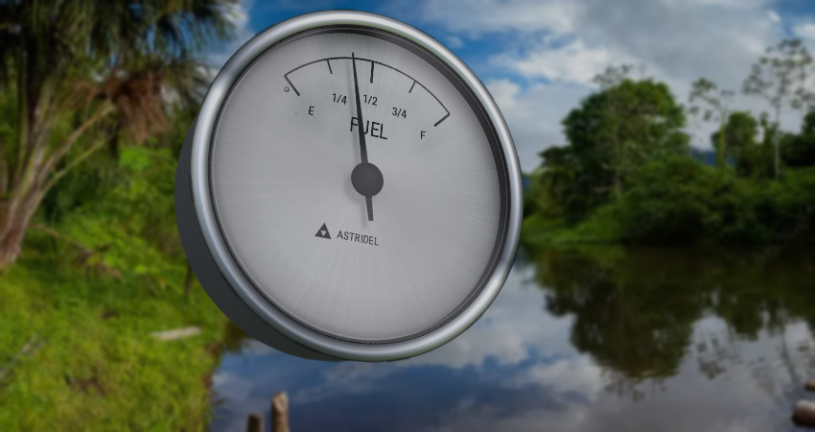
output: **0.375**
